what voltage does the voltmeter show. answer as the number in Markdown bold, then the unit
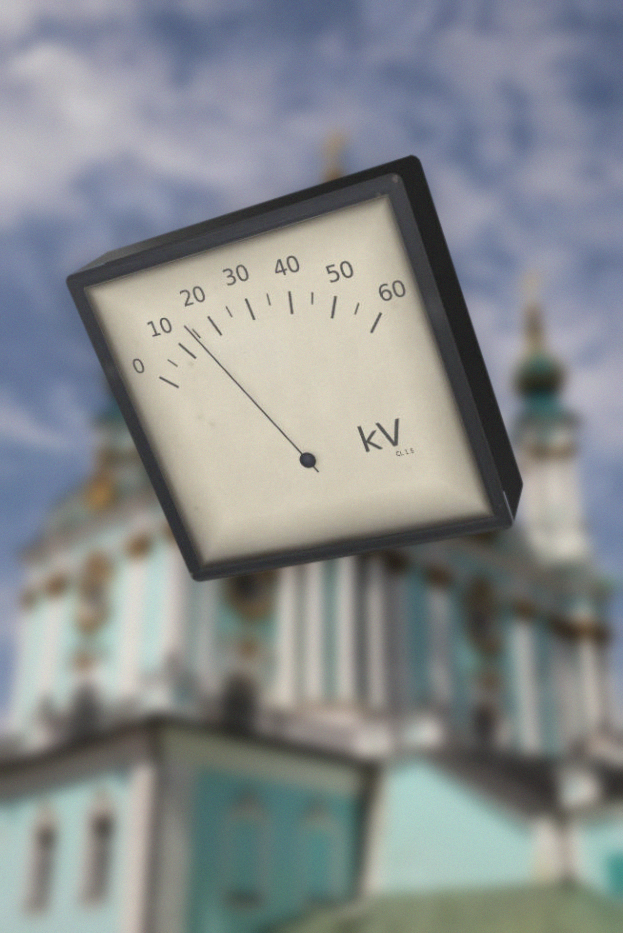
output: **15** kV
